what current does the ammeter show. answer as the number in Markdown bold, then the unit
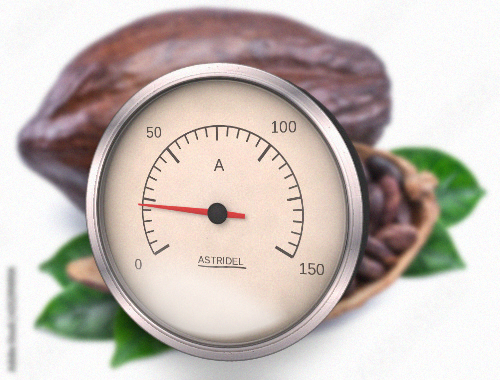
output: **22.5** A
